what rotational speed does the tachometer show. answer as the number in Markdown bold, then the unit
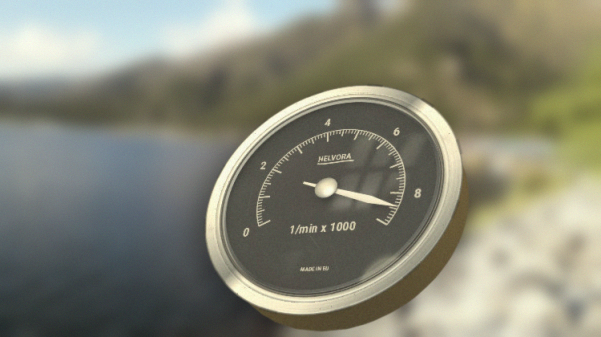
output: **8500** rpm
